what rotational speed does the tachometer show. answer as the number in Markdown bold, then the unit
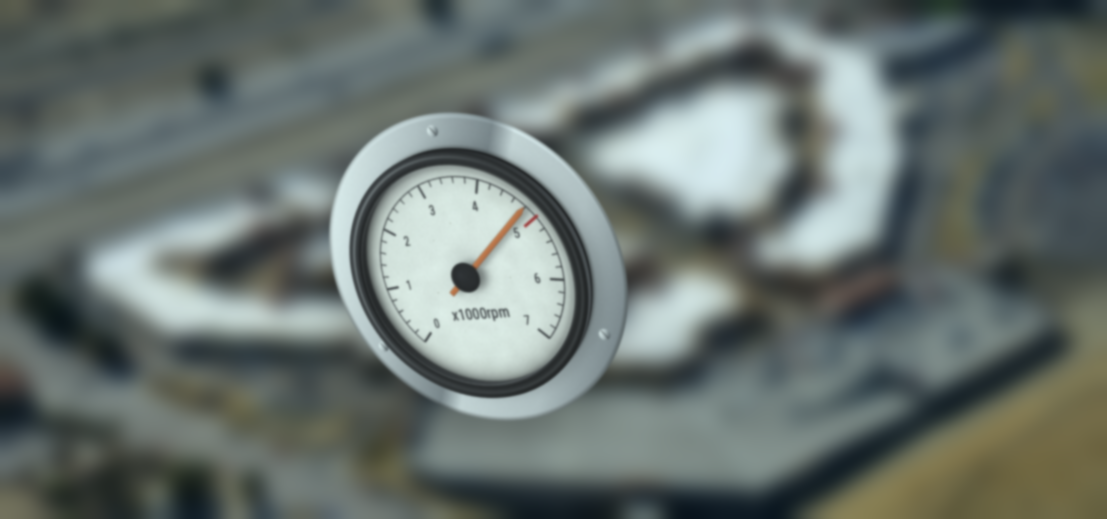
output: **4800** rpm
